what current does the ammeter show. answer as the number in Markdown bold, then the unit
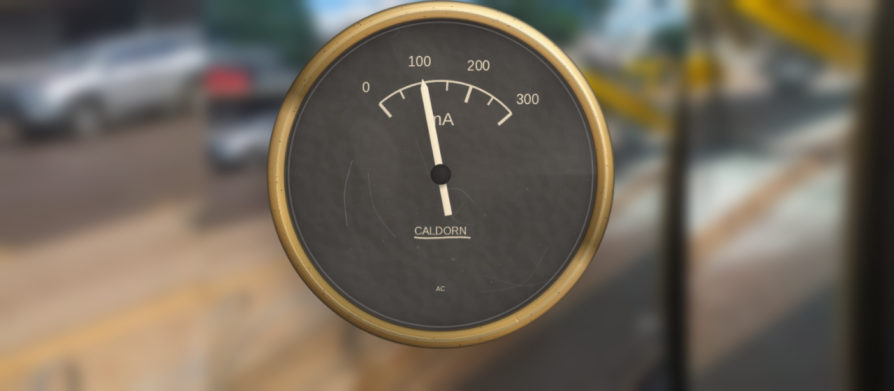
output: **100** mA
